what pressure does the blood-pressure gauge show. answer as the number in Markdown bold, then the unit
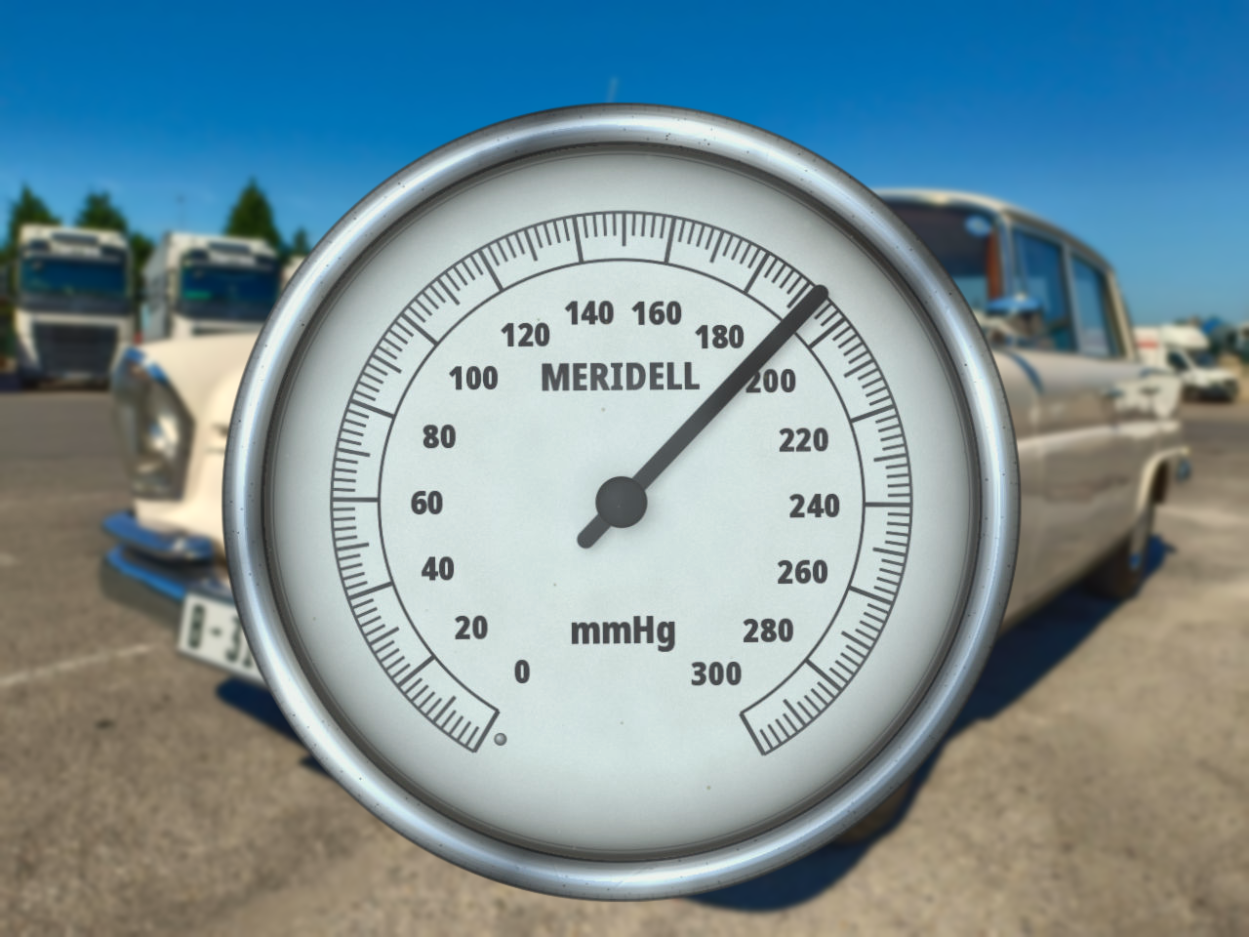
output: **193** mmHg
